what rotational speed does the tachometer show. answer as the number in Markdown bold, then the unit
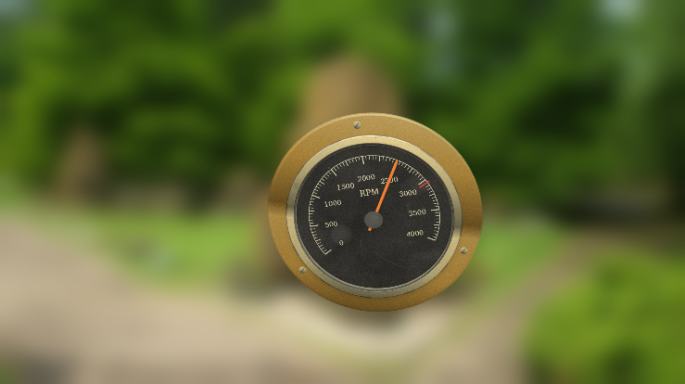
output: **2500** rpm
